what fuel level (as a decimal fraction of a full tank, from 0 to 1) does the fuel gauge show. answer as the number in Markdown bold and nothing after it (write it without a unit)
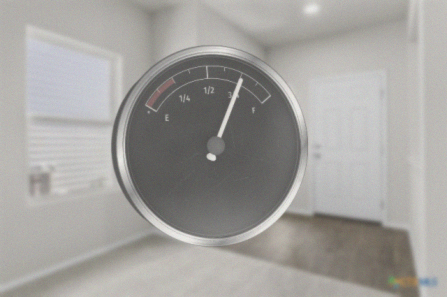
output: **0.75**
